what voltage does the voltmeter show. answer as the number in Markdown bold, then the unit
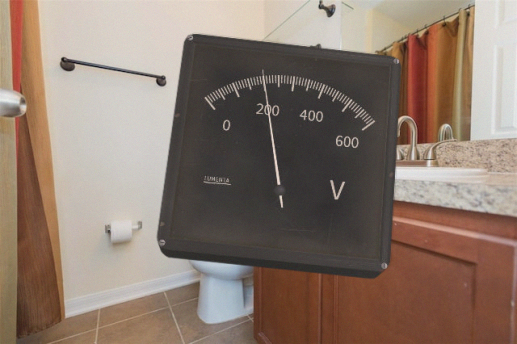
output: **200** V
